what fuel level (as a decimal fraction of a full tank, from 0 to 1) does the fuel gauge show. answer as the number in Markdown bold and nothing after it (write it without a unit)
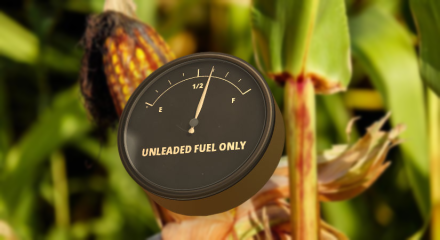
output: **0.625**
